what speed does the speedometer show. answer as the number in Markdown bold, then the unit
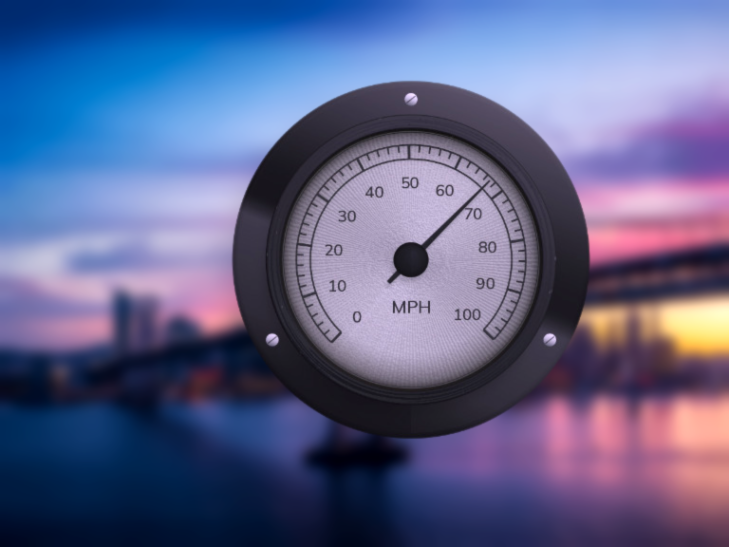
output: **67** mph
